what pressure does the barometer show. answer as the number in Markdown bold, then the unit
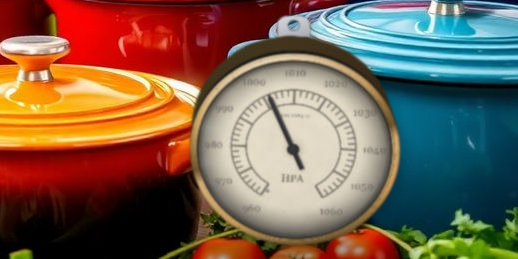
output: **1002** hPa
